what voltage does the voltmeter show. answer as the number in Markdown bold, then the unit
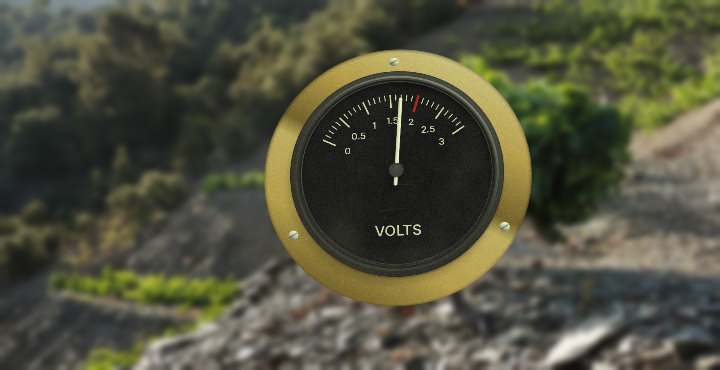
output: **1.7** V
